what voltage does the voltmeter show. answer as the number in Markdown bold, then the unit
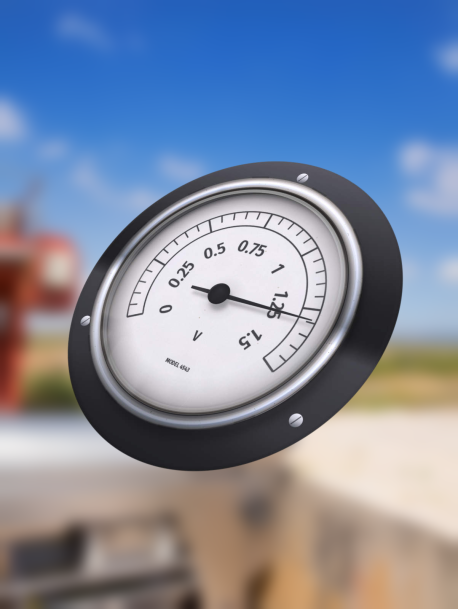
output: **1.3** V
